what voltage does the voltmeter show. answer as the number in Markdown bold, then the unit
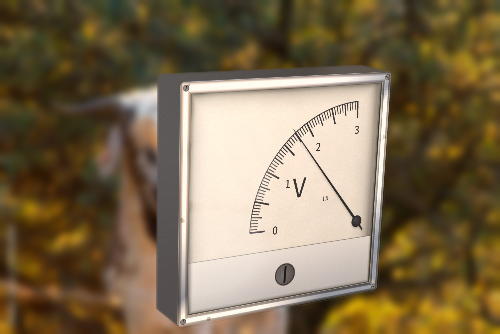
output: **1.75** V
